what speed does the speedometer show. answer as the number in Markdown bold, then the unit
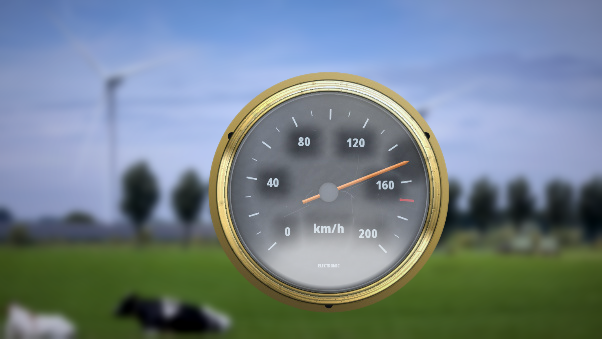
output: **150** km/h
